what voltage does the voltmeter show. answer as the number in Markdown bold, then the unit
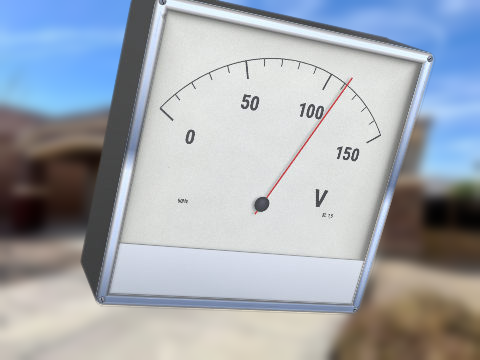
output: **110** V
